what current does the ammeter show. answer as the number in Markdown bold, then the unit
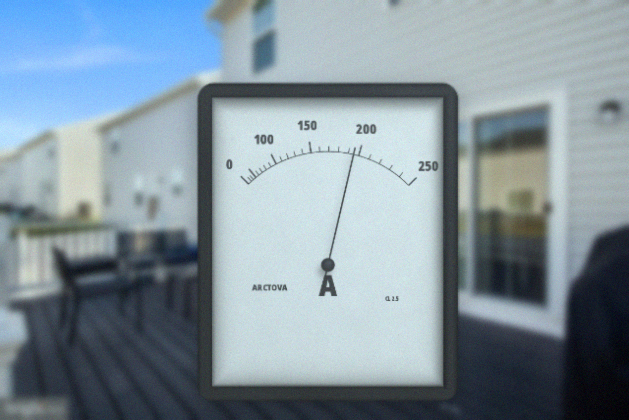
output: **195** A
